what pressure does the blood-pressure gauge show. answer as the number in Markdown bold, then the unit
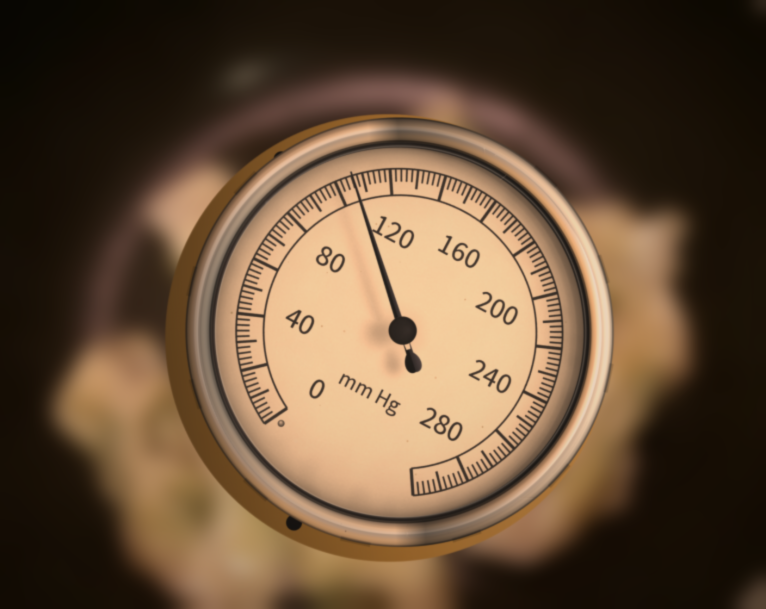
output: **106** mmHg
